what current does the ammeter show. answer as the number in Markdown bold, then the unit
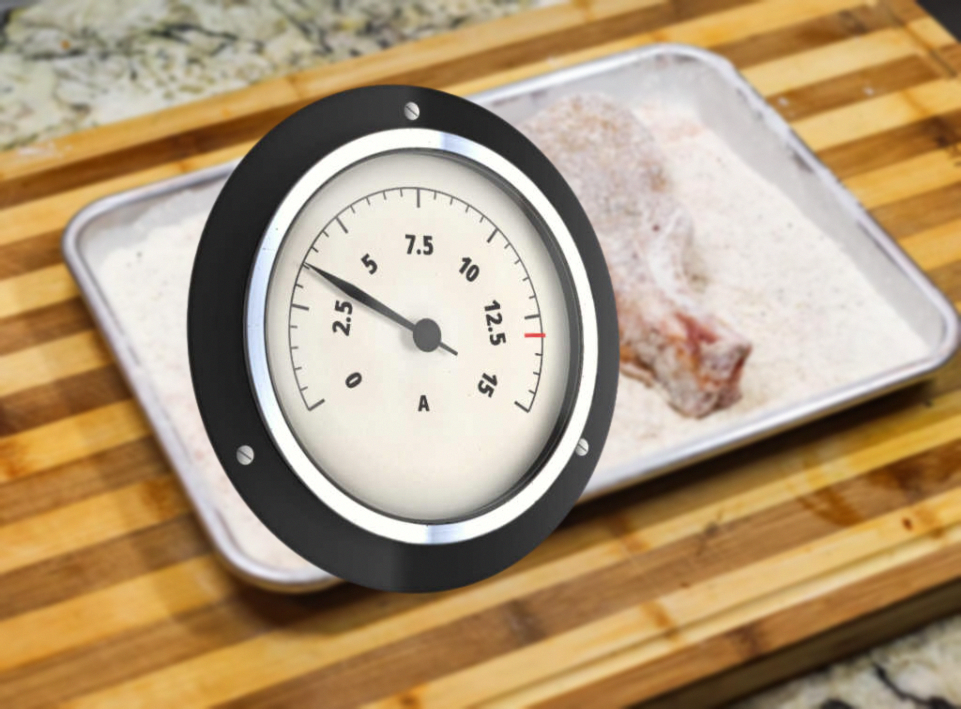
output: **3.5** A
